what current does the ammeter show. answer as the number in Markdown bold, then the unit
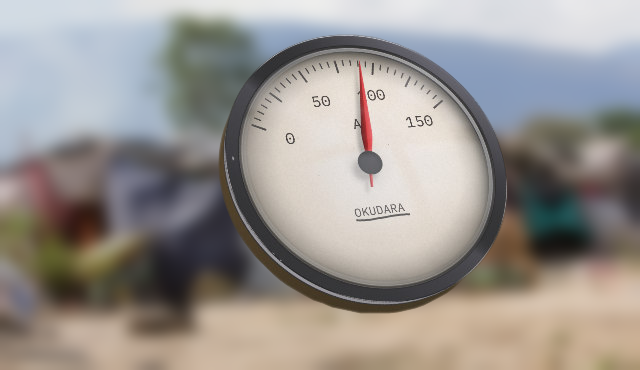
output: **90** A
